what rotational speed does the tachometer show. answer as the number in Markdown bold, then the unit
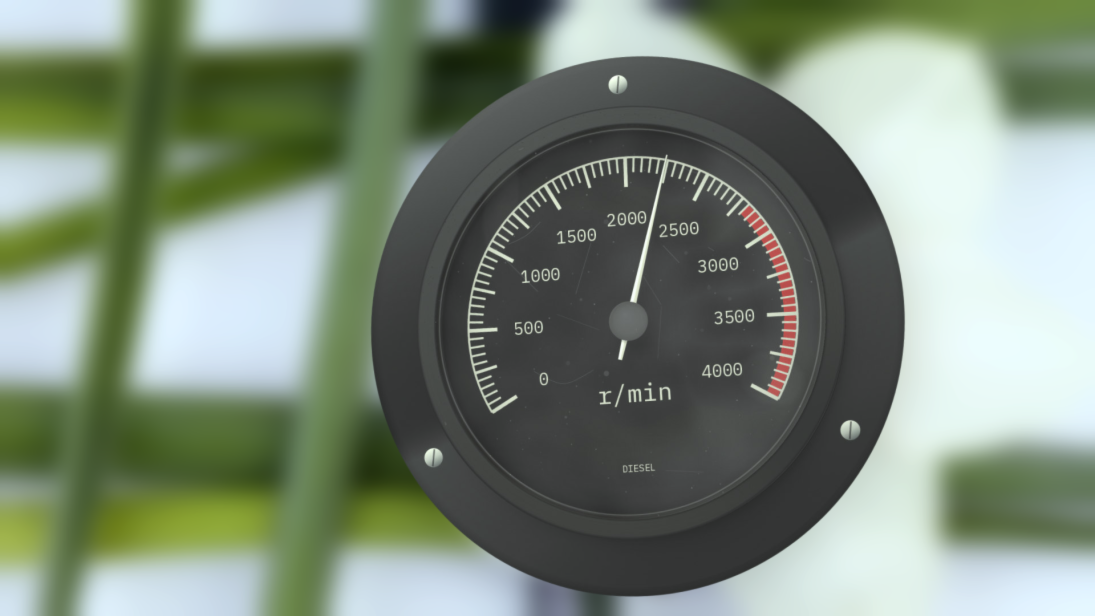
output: **2250** rpm
